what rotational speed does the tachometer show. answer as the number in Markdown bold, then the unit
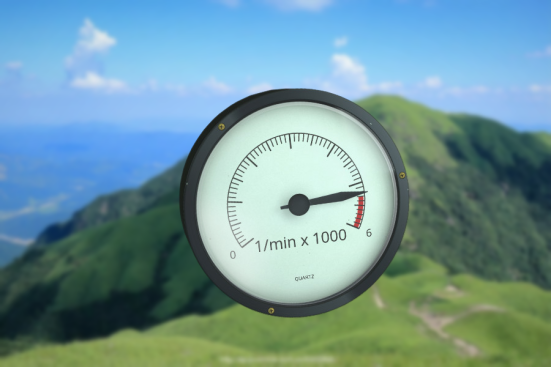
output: **5200** rpm
